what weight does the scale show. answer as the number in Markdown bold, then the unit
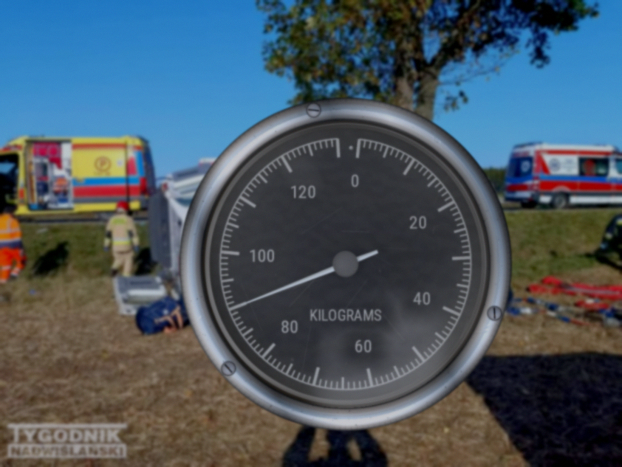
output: **90** kg
